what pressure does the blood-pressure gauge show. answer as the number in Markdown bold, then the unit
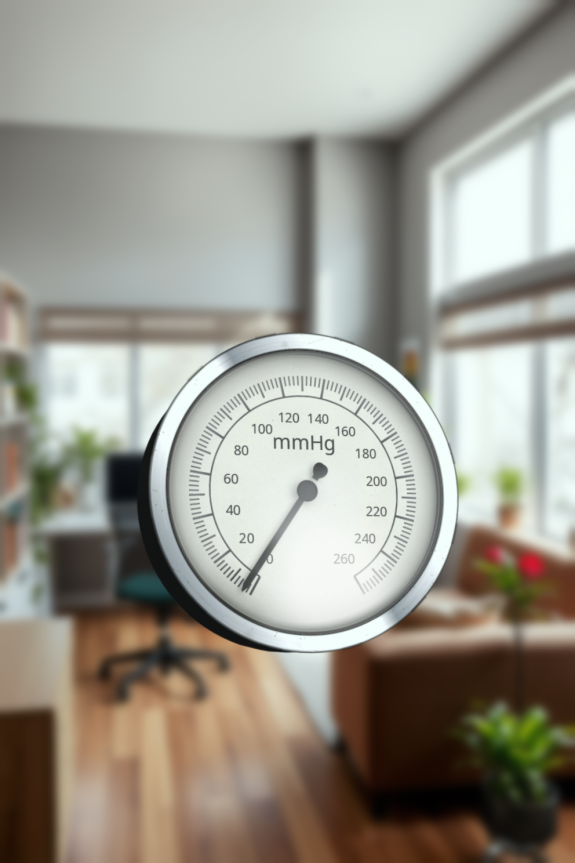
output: **4** mmHg
